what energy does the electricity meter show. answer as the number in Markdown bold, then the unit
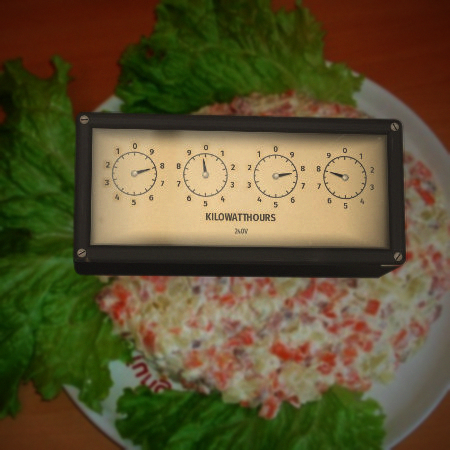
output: **7978** kWh
